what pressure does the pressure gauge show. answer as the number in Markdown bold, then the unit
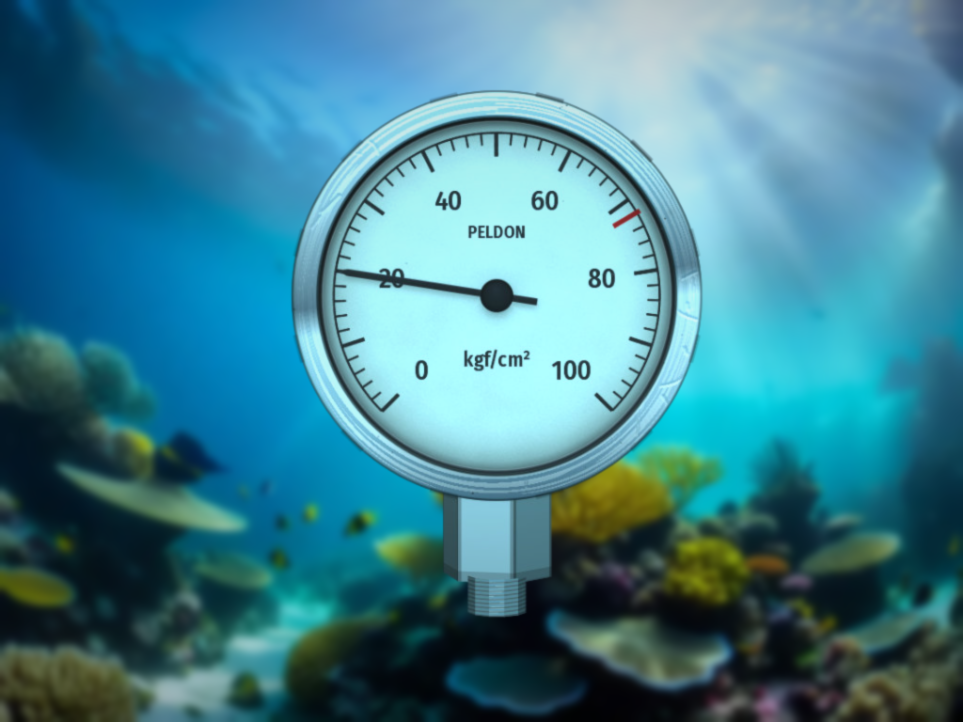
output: **20** kg/cm²
